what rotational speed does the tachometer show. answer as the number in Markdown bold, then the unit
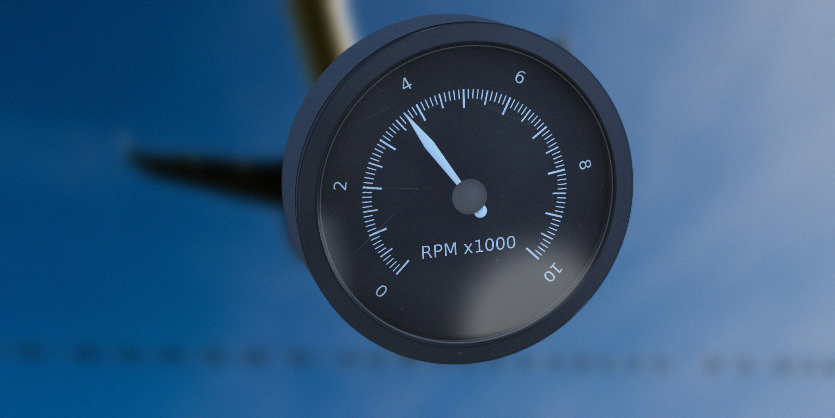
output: **3700** rpm
